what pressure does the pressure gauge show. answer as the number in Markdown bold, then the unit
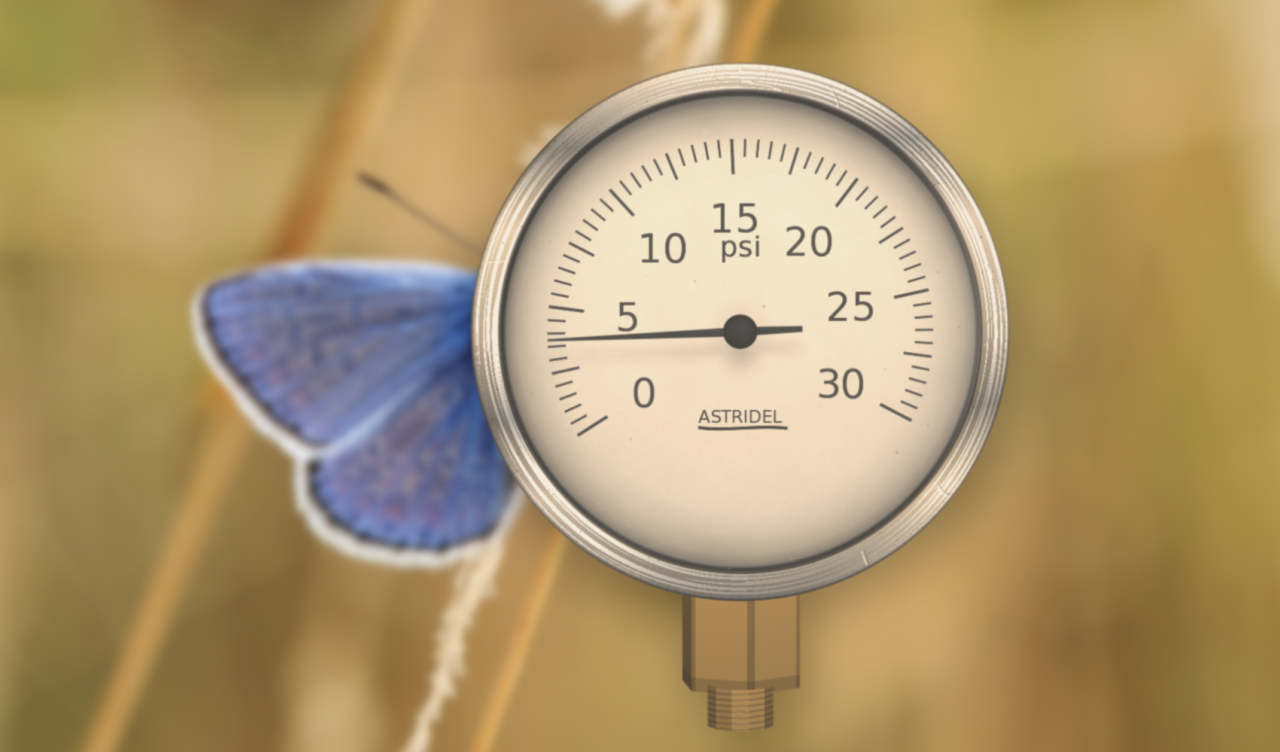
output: **3.75** psi
